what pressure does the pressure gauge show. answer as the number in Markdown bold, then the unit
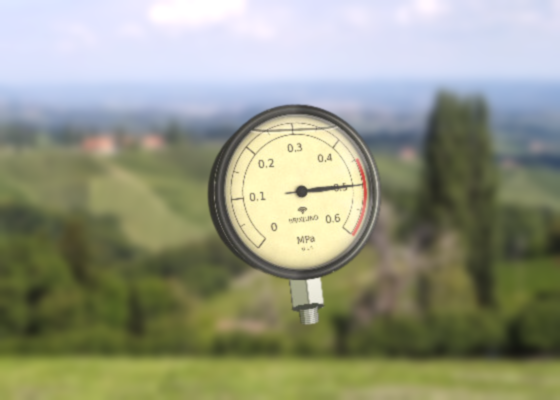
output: **0.5** MPa
